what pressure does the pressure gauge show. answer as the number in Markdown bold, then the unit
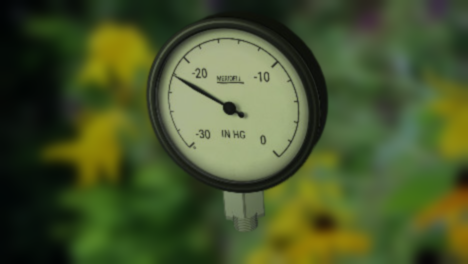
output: **-22** inHg
